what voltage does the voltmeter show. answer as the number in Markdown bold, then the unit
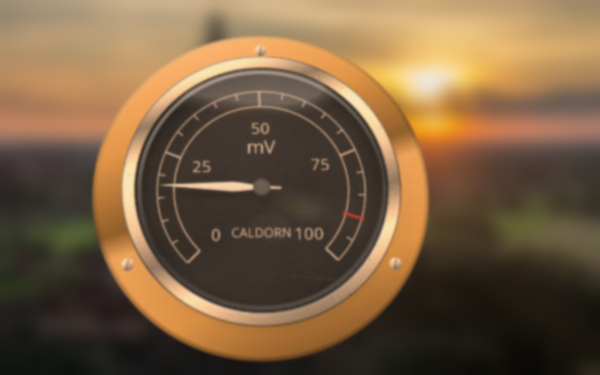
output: **17.5** mV
